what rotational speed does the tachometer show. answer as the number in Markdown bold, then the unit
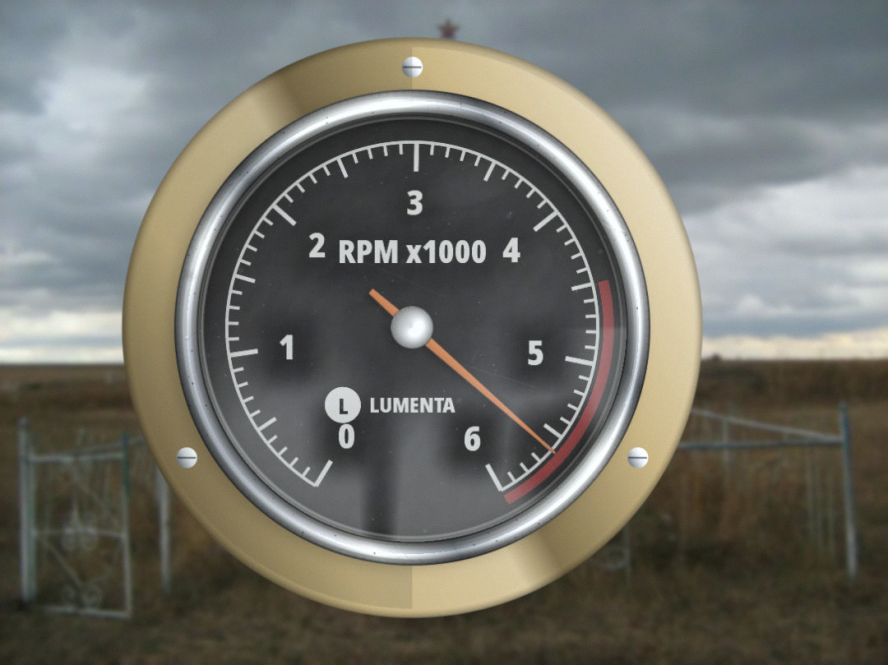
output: **5600** rpm
